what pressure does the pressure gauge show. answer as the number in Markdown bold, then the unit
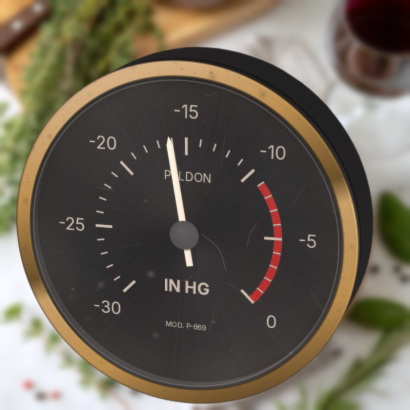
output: **-16** inHg
